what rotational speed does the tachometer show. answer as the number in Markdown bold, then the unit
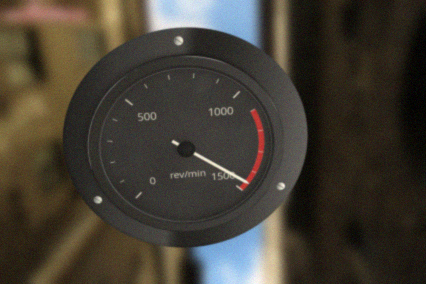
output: **1450** rpm
